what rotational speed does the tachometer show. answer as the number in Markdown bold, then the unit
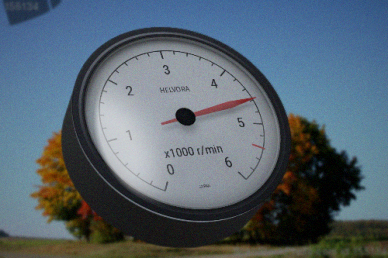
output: **4600** rpm
